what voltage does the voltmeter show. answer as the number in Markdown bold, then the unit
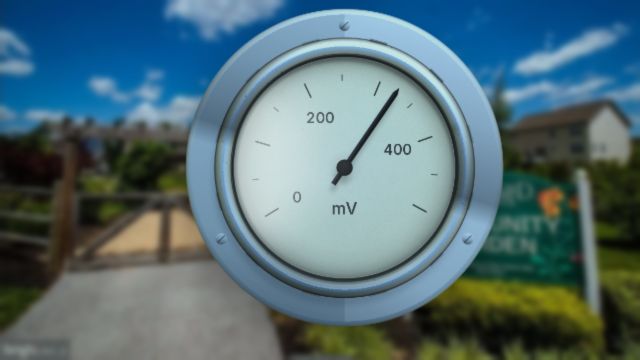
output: **325** mV
